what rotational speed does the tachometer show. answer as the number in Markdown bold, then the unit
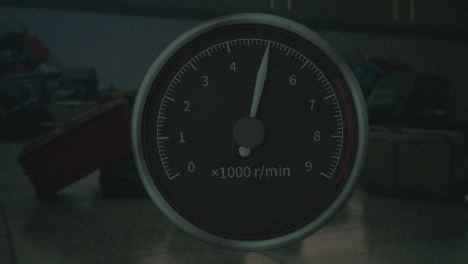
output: **5000** rpm
